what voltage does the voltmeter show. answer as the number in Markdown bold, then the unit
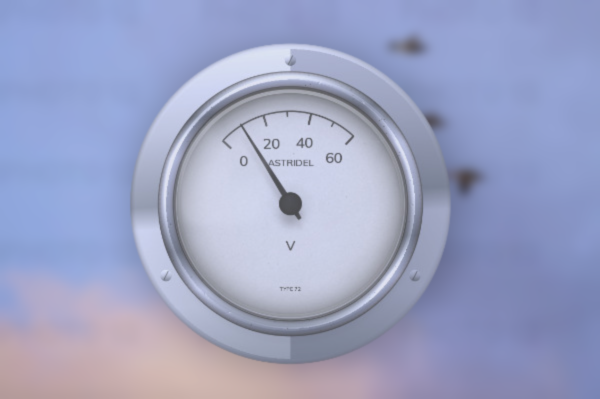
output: **10** V
